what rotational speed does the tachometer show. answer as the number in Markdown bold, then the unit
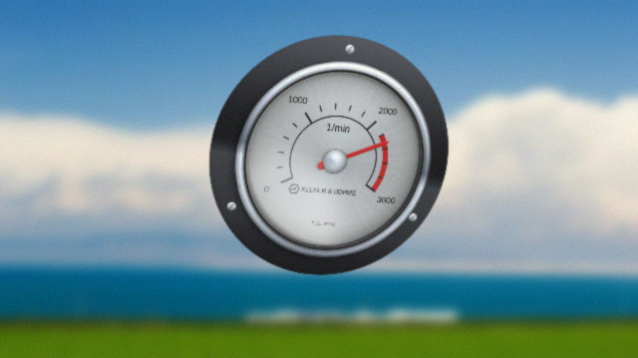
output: **2300** rpm
